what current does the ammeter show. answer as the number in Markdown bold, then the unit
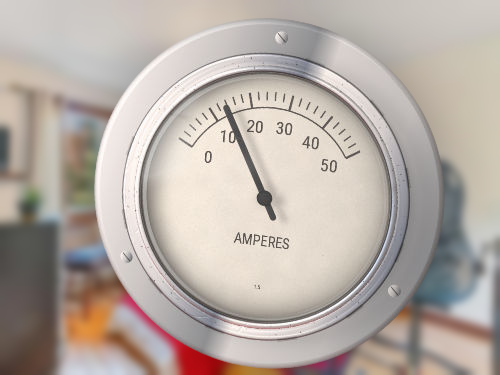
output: **14** A
